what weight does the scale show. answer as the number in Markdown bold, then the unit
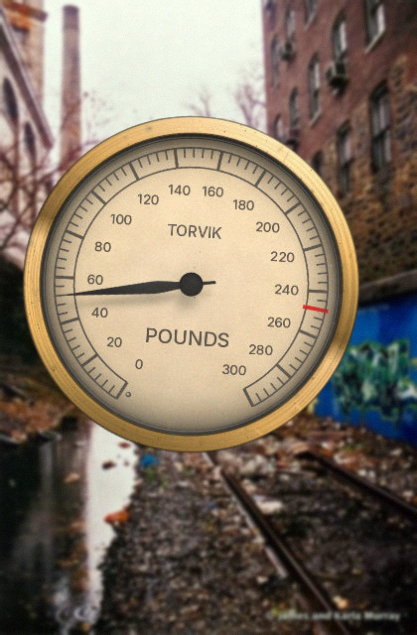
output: **52** lb
